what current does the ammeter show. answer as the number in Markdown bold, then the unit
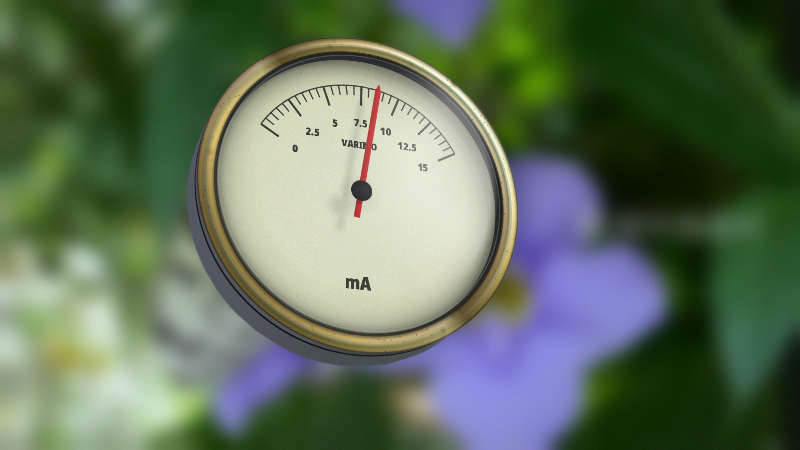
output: **8.5** mA
